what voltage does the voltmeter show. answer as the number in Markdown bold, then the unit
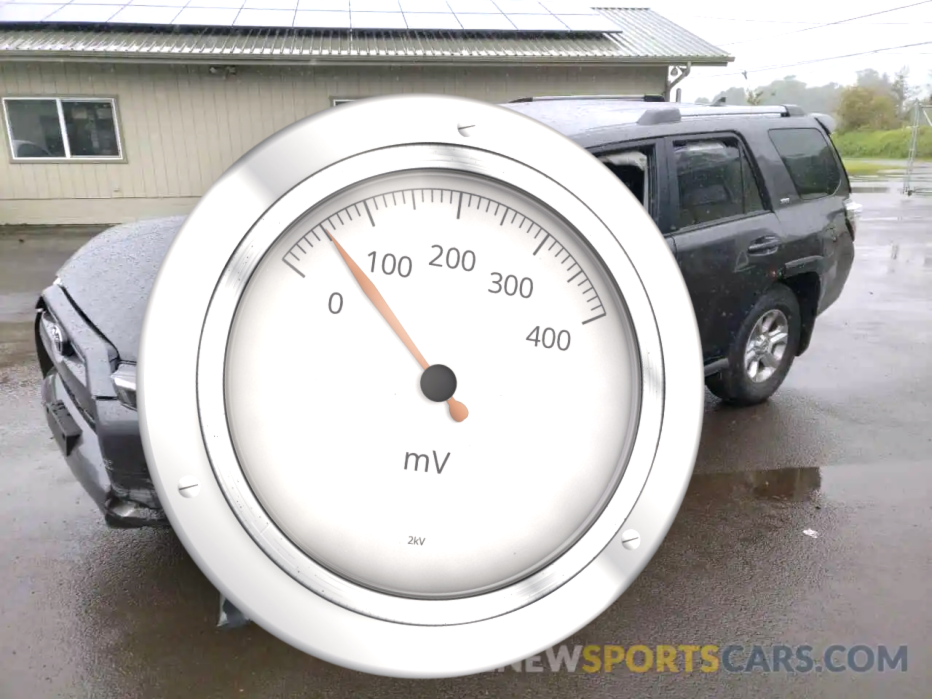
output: **50** mV
